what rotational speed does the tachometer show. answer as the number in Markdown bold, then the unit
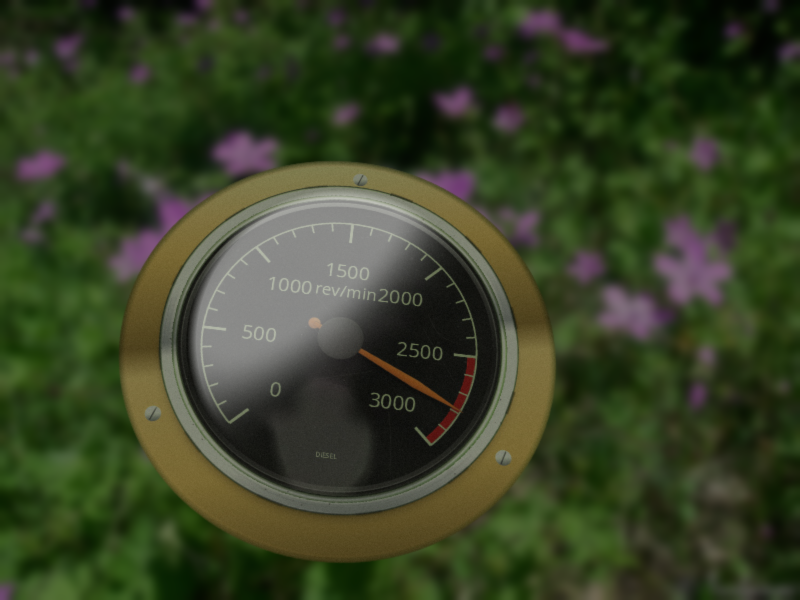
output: **2800** rpm
